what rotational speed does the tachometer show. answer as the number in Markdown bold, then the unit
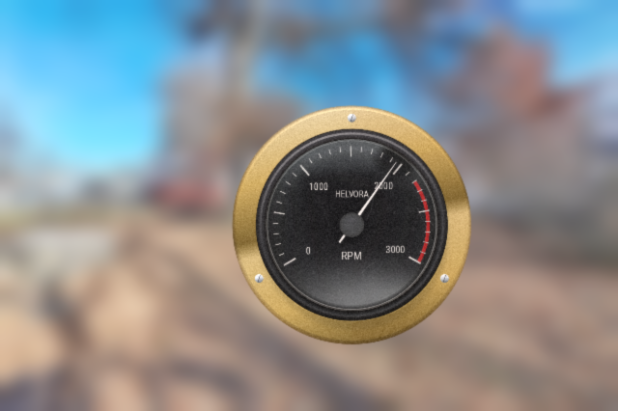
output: **1950** rpm
